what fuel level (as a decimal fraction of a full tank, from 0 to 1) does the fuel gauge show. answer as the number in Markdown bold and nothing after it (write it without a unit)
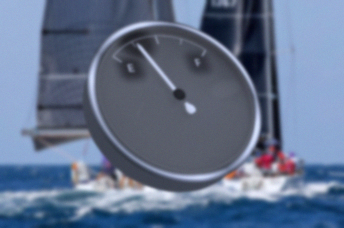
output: **0.25**
